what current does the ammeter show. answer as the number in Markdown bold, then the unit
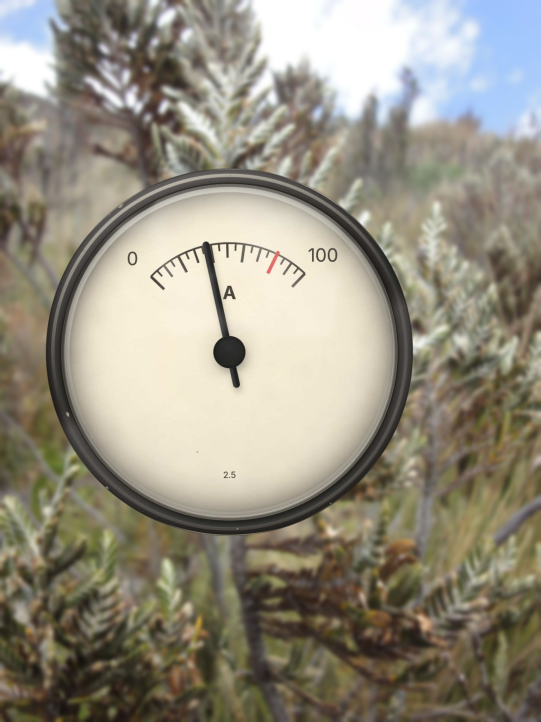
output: **37.5** A
